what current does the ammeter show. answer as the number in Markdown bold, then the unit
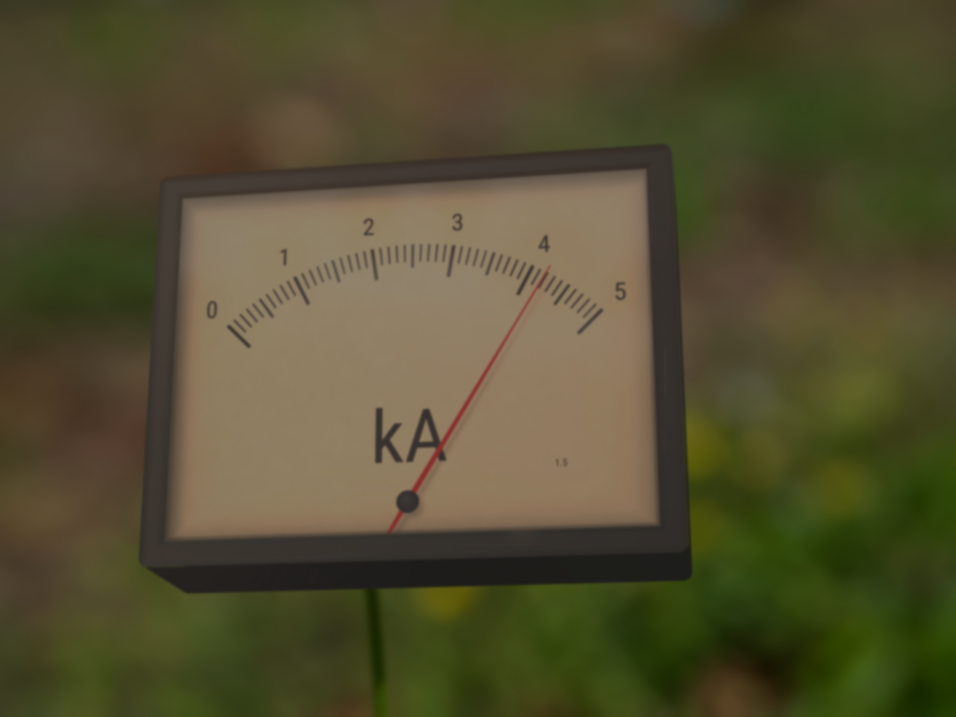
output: **4.2** kA
